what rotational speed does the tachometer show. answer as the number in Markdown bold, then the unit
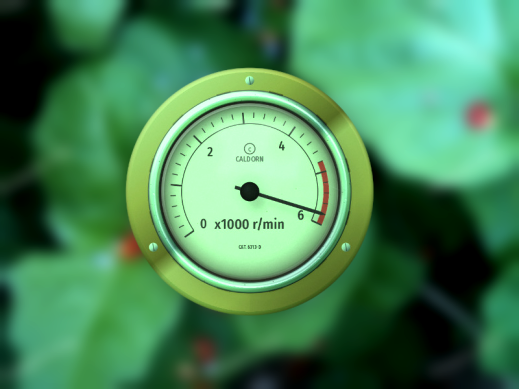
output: **5800** rpm
